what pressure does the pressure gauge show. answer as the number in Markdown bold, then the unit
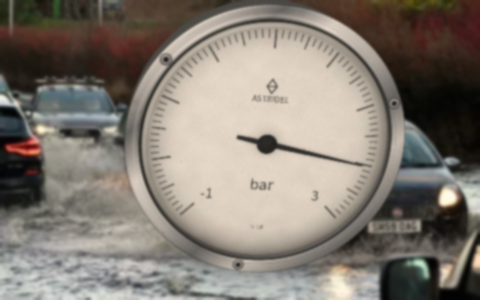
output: **2.5** bar
